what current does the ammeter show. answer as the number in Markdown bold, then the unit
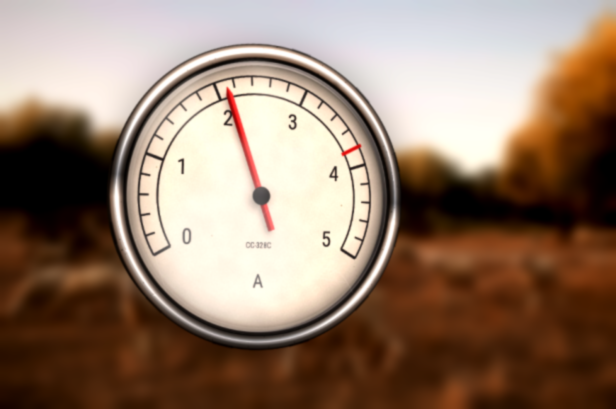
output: **2.1** A
